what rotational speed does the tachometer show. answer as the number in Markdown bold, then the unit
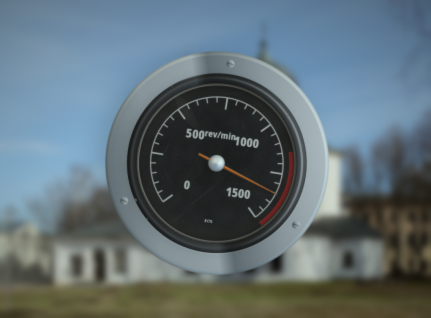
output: **1350** rpm
